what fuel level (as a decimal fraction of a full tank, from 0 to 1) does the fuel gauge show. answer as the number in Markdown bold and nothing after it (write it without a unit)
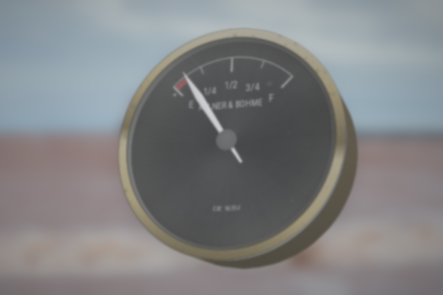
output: **0.125**
